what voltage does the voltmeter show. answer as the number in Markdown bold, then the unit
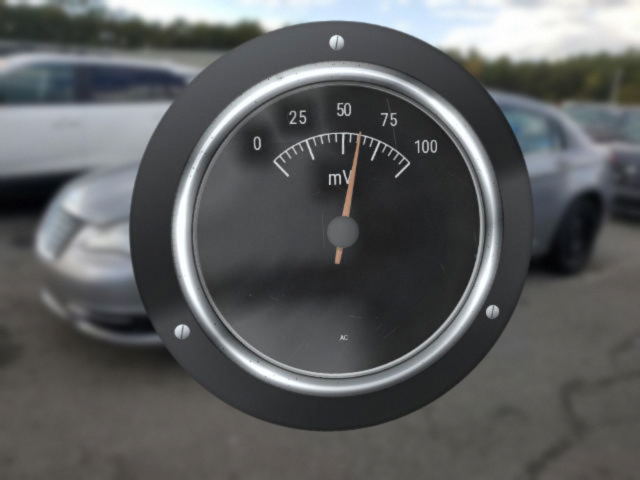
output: **60** mV
